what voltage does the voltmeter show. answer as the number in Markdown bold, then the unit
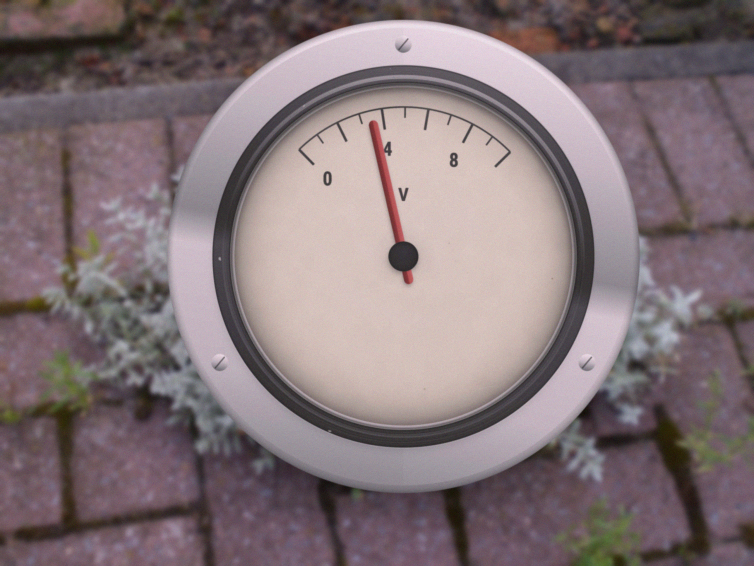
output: **3.5** V
